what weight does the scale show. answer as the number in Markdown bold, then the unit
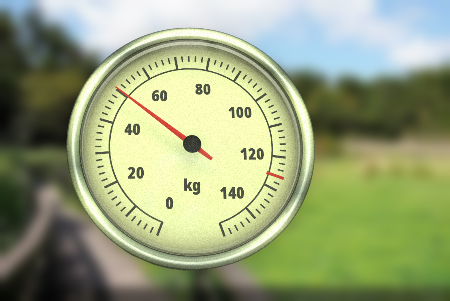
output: **50** kg
